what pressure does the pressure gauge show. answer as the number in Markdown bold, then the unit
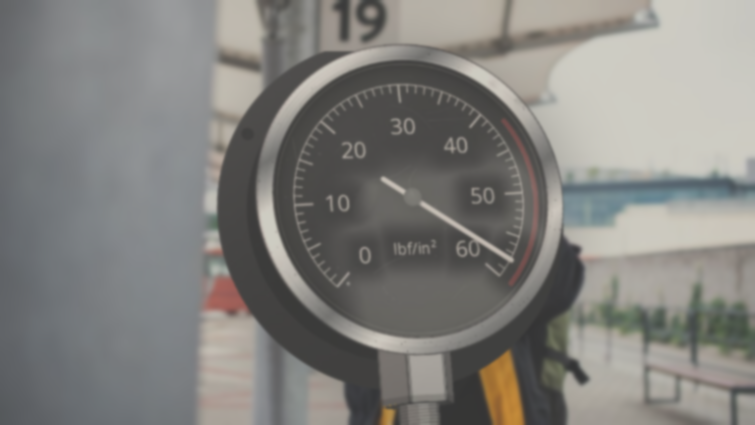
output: **58** psi
